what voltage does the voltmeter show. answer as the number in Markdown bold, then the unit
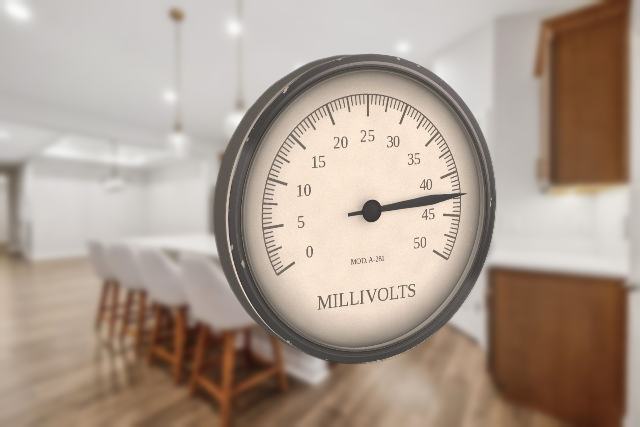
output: **42.5** mV
